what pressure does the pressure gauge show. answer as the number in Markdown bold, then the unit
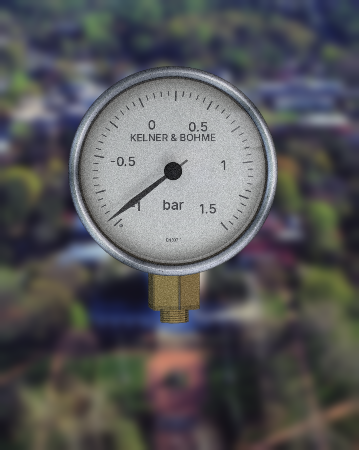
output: **-0.95** bar
